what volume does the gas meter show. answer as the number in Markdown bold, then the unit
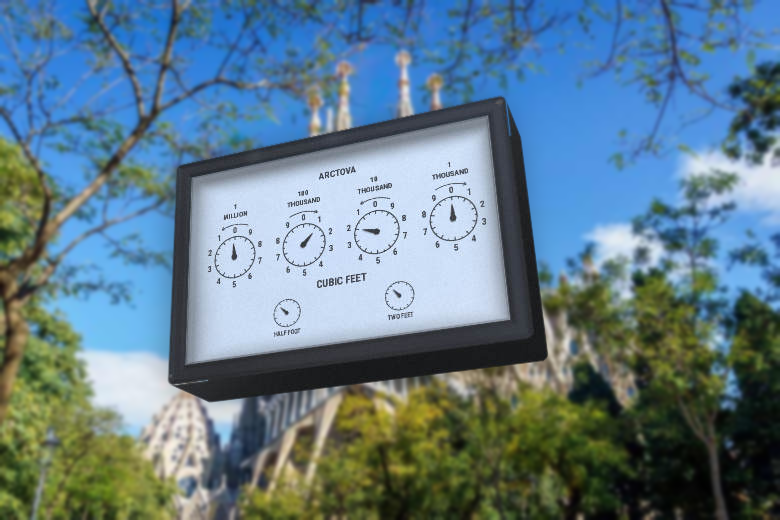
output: **12000** ft³
